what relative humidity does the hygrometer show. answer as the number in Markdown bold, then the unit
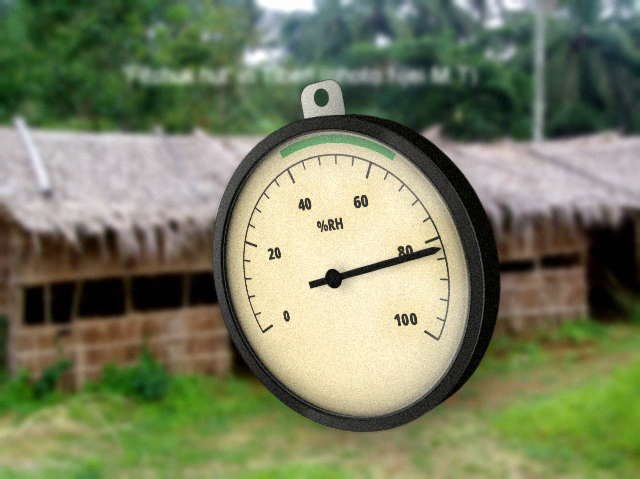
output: **82** %
